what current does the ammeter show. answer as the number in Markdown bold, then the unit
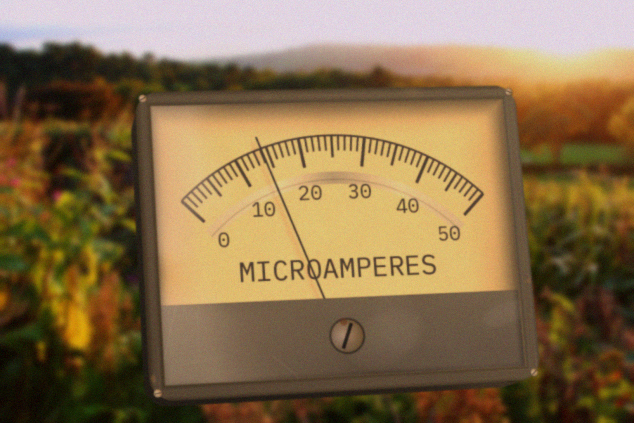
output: **14** µA
